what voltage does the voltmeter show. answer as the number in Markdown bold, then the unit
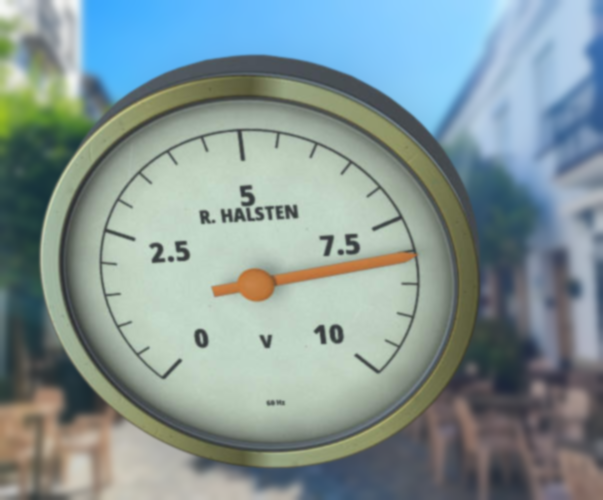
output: **8** V
